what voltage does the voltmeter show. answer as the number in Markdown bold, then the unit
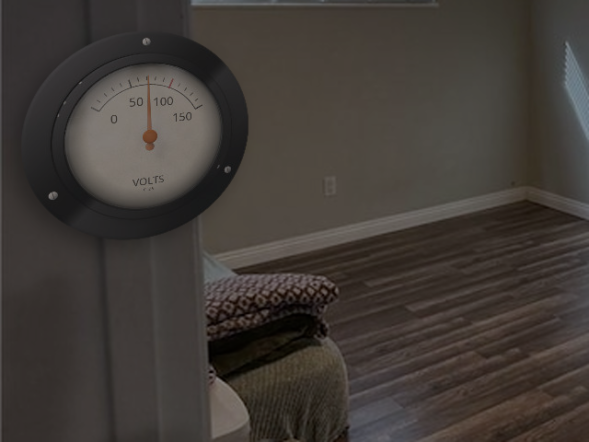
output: **70** V
